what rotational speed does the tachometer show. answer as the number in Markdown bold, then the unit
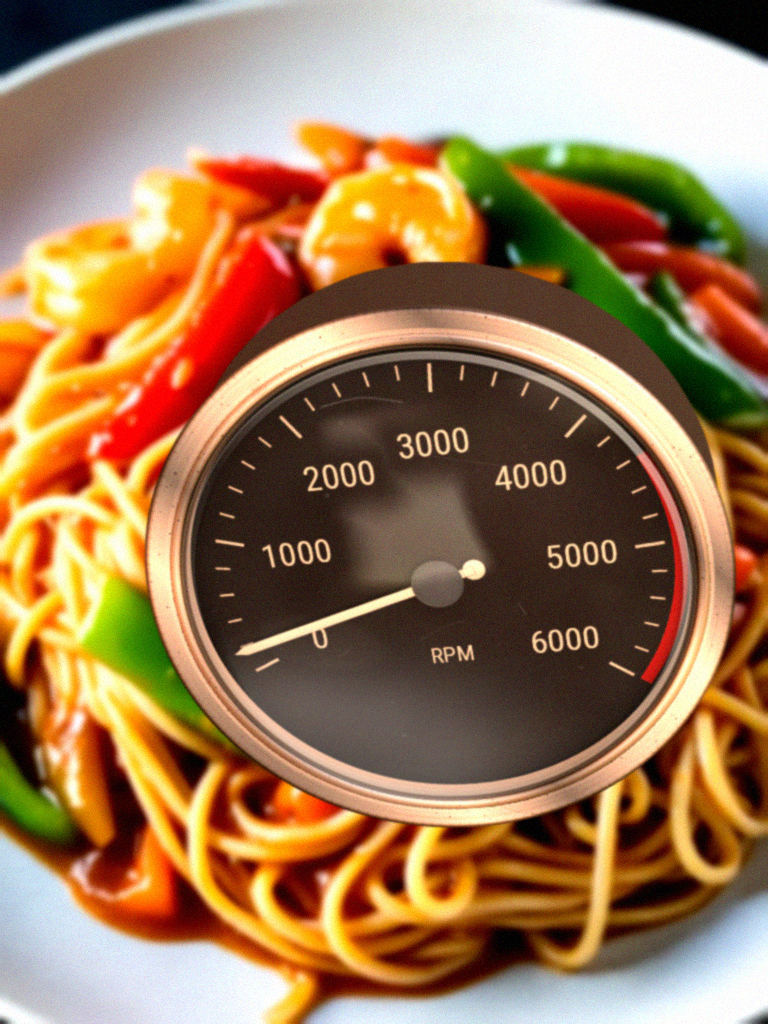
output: **200** rpm
